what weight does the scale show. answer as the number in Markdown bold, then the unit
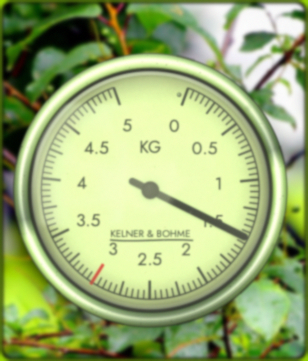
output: **1.5** kg
